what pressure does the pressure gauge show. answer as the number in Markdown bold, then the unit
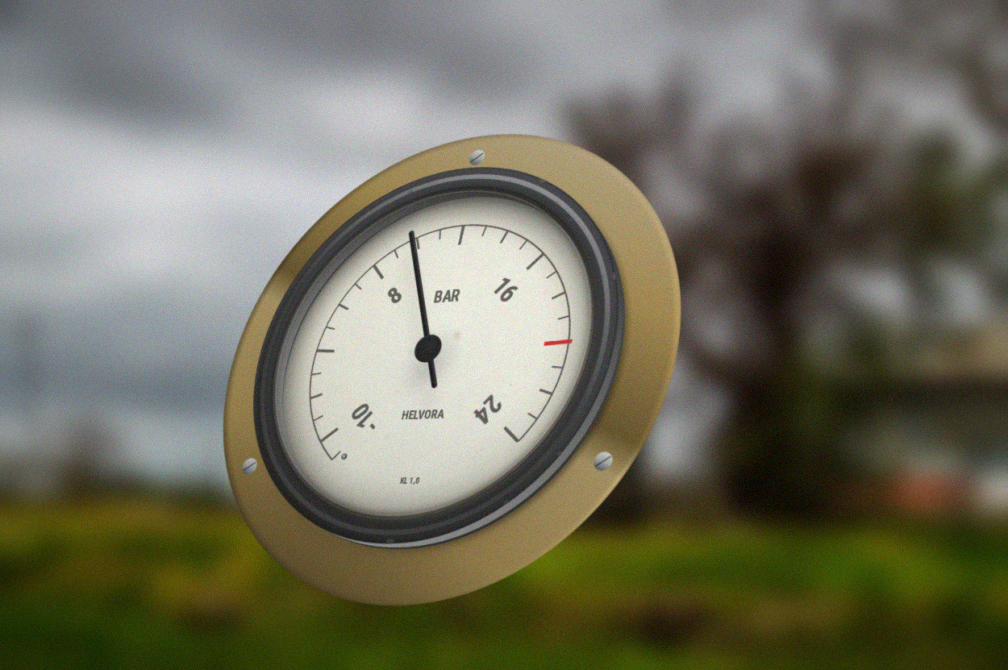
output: **10** bar
